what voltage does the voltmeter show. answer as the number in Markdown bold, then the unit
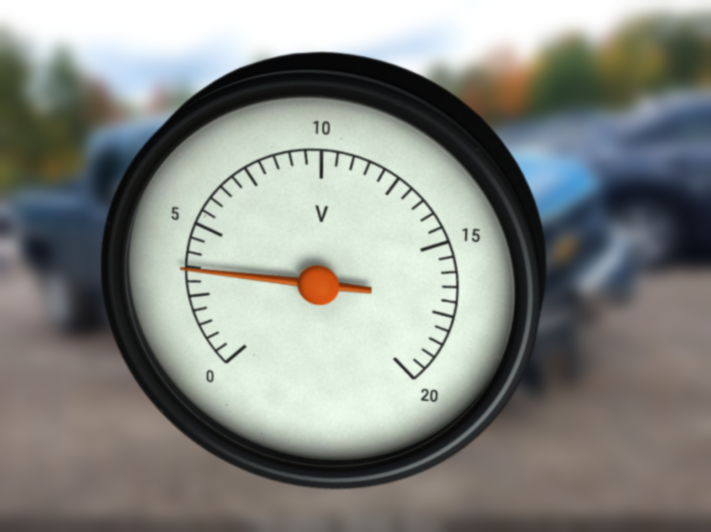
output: **3.5** V
